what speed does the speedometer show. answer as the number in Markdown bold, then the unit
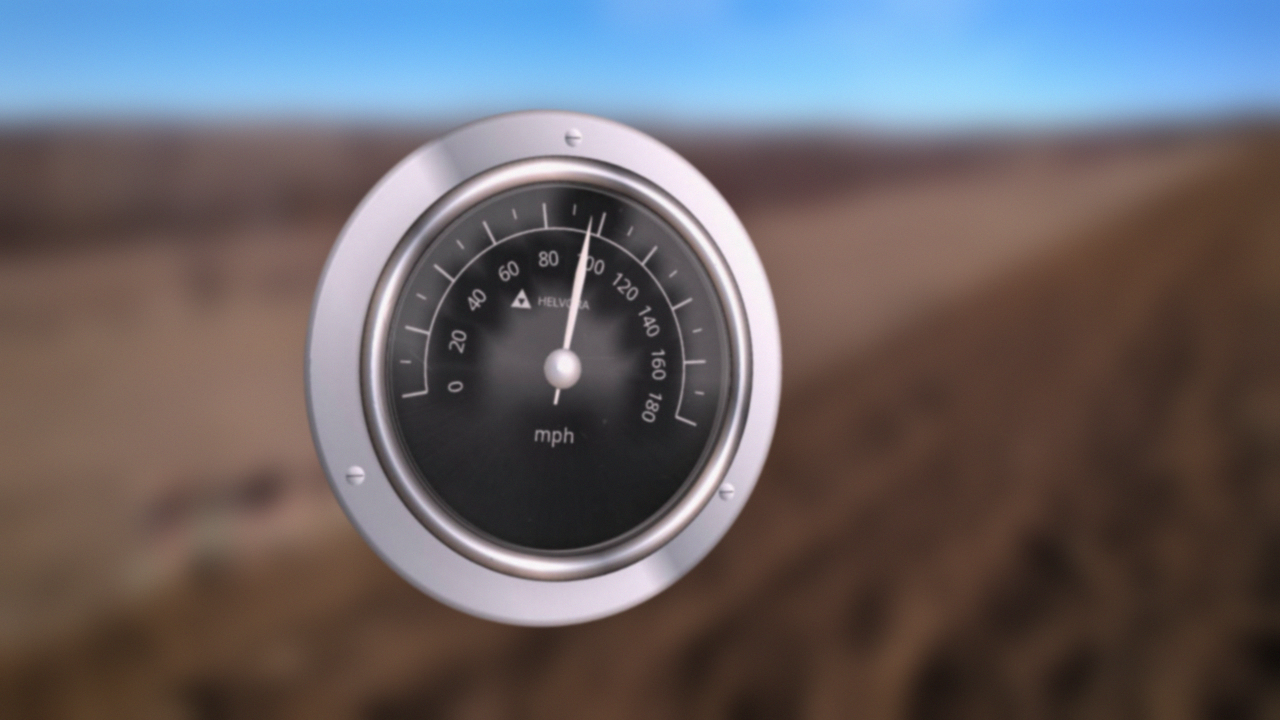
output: **95** mph
